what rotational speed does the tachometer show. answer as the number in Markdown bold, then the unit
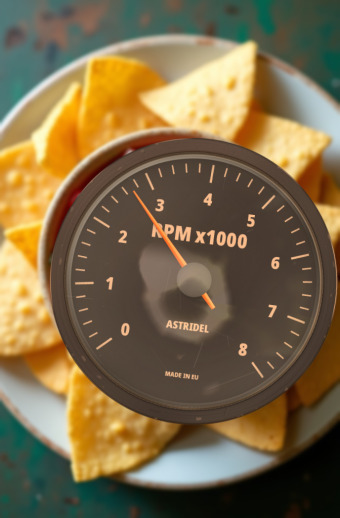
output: **2700** rpm
